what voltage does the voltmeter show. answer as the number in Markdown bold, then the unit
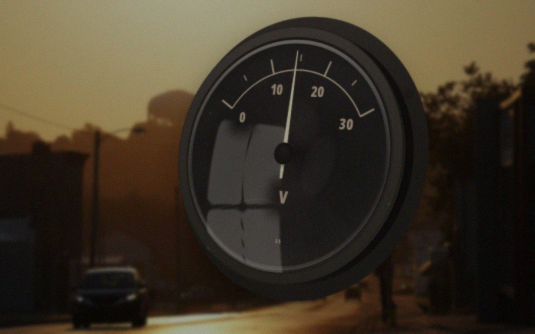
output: **15** V
